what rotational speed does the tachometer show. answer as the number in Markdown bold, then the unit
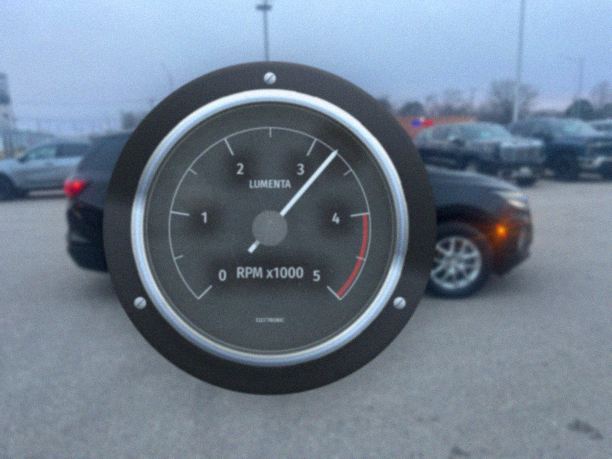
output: **3250** rpm
